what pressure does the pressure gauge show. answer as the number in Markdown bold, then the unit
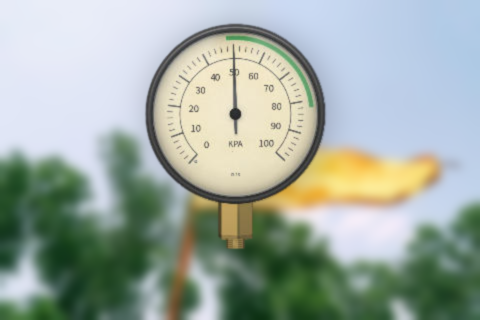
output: **50** kPa
